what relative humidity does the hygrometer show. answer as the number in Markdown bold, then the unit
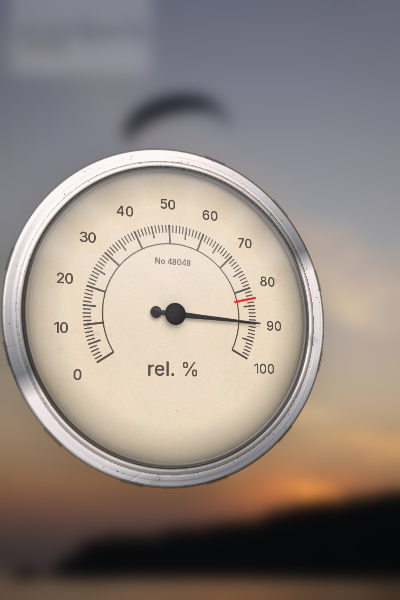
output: **90** %
